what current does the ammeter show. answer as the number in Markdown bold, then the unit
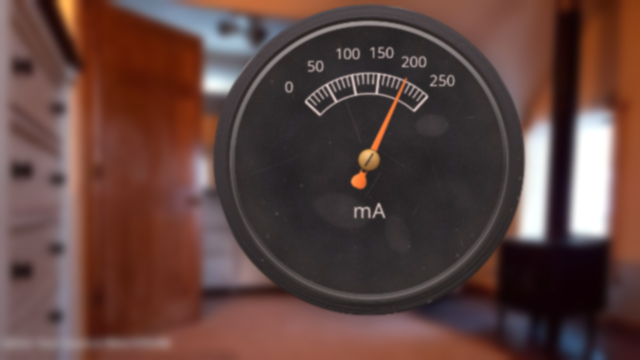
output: **200** mA
